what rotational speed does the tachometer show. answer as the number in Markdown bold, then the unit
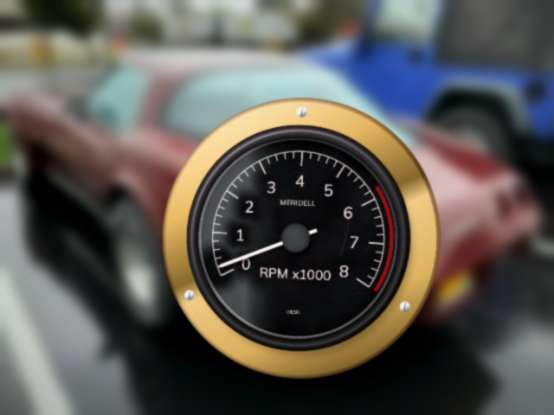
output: **200** rpm
